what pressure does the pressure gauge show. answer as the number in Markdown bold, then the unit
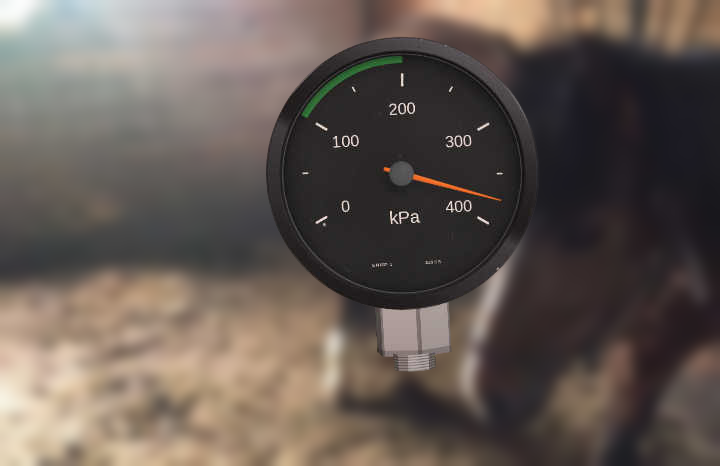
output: **375** kPa
